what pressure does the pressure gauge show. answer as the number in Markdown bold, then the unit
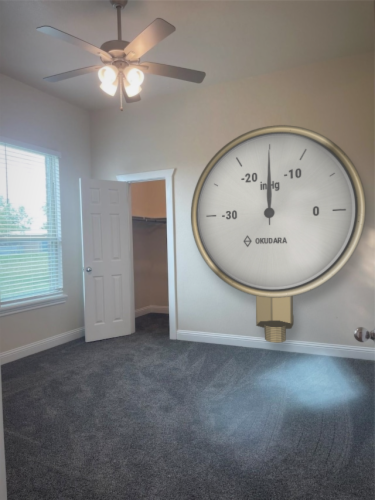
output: **-15** inHg
